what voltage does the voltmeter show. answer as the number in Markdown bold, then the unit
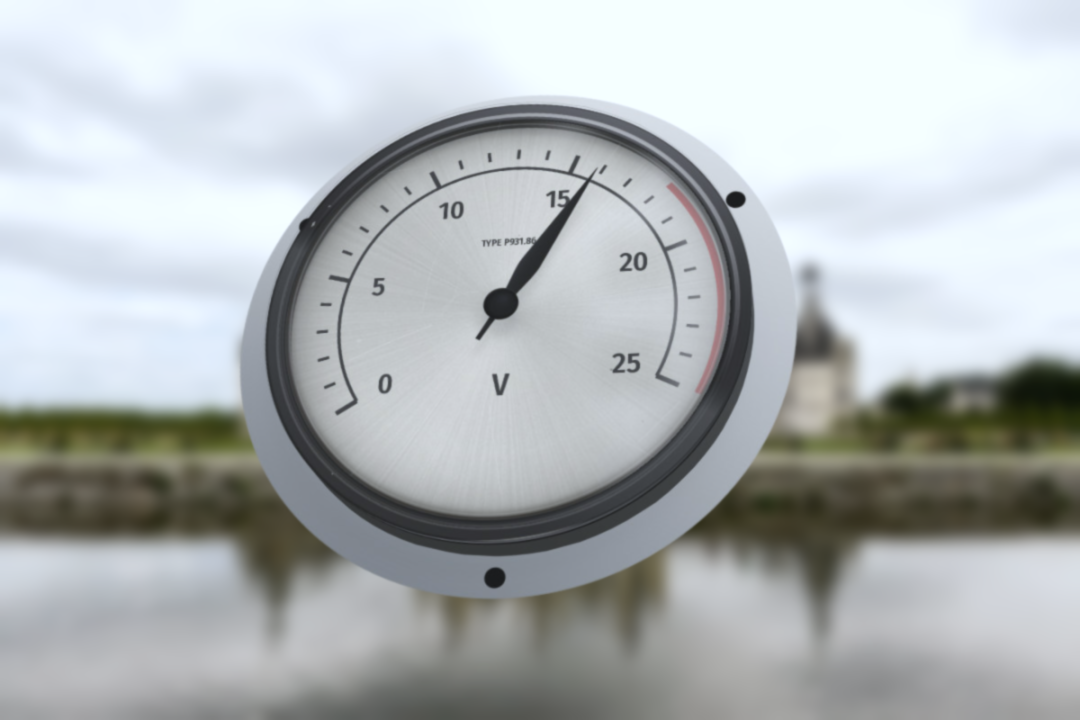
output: **16** V
